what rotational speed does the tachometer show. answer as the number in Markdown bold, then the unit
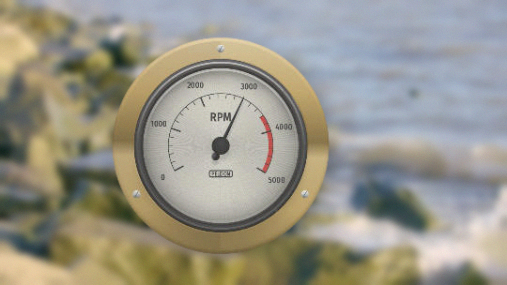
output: **3000** rpm
